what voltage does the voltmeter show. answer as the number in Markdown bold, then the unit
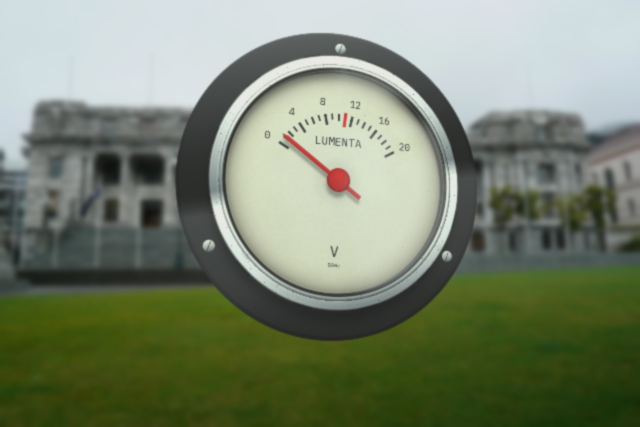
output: **1** V
